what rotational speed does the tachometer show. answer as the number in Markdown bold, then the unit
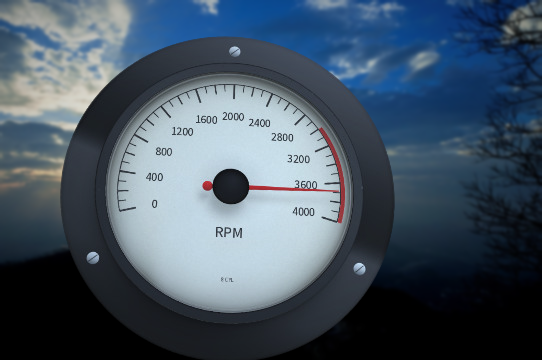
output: **3700** rpm
